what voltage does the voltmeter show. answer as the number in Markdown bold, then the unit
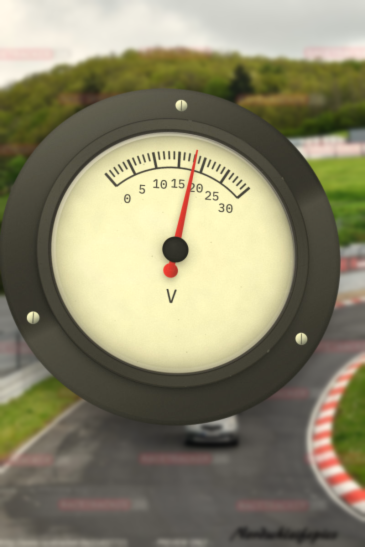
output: **18** V
